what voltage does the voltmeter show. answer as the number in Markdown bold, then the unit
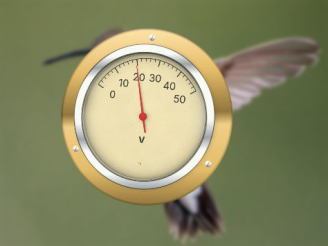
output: **20** V
